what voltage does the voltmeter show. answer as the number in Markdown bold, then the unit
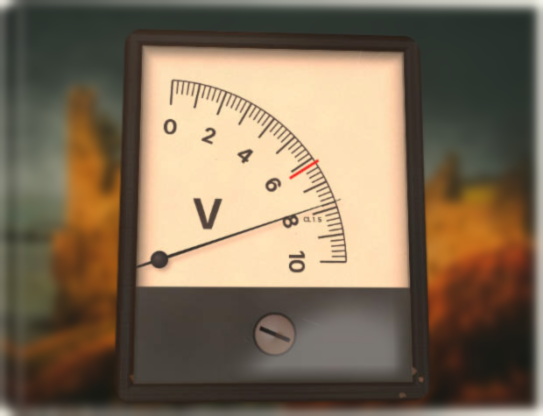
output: **7.8** V
